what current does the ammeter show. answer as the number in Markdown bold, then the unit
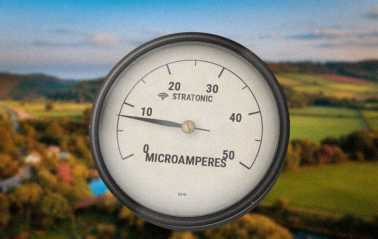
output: **7.5** µA
